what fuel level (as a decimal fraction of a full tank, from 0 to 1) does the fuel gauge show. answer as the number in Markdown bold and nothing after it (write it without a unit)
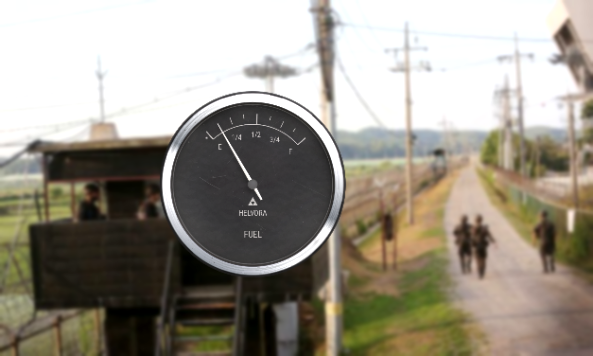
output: **0.125**
